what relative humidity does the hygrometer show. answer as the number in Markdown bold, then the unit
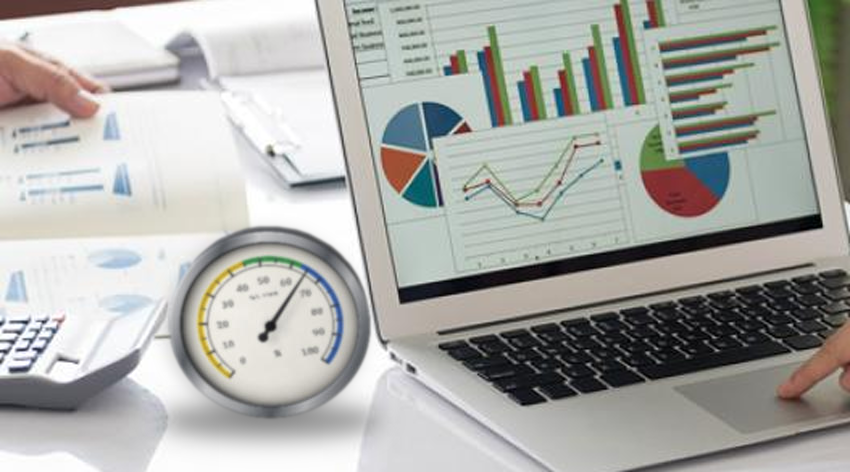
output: **65** %
